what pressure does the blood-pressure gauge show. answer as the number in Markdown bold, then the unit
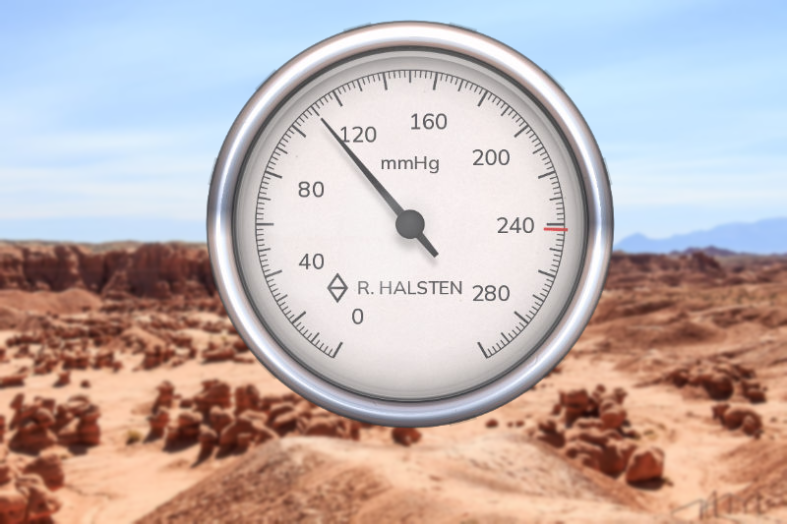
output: **110** mmHg
